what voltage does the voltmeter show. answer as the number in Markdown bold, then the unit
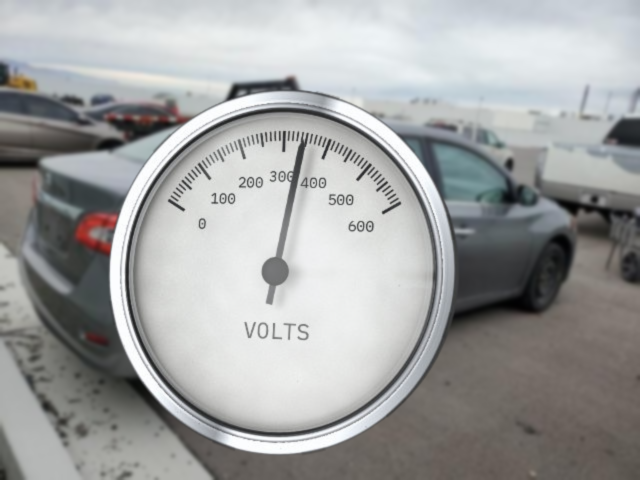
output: **350** V
